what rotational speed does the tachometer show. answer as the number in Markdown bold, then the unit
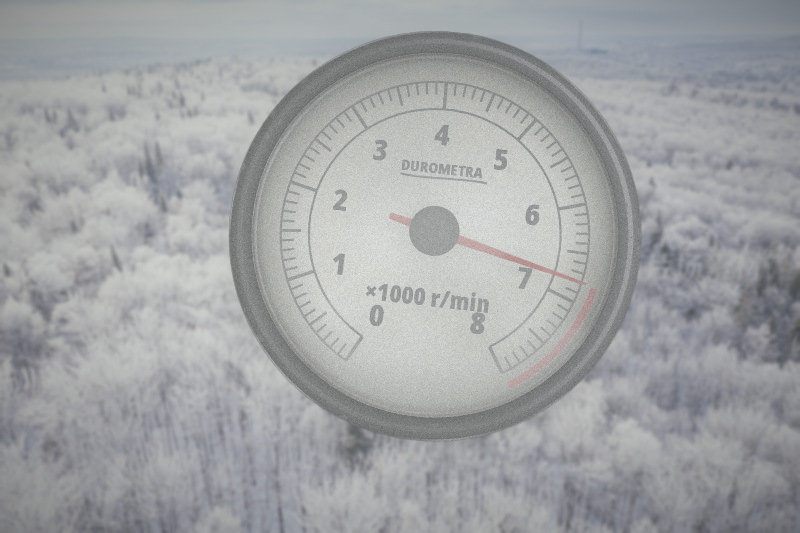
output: **6800** rpm
